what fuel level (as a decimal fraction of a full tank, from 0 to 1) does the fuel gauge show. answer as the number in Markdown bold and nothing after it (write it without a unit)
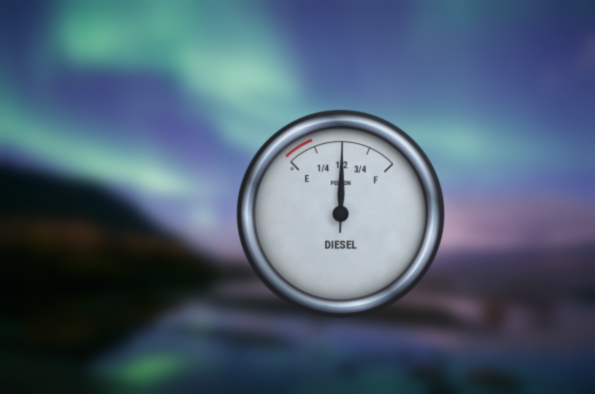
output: **0.5**
